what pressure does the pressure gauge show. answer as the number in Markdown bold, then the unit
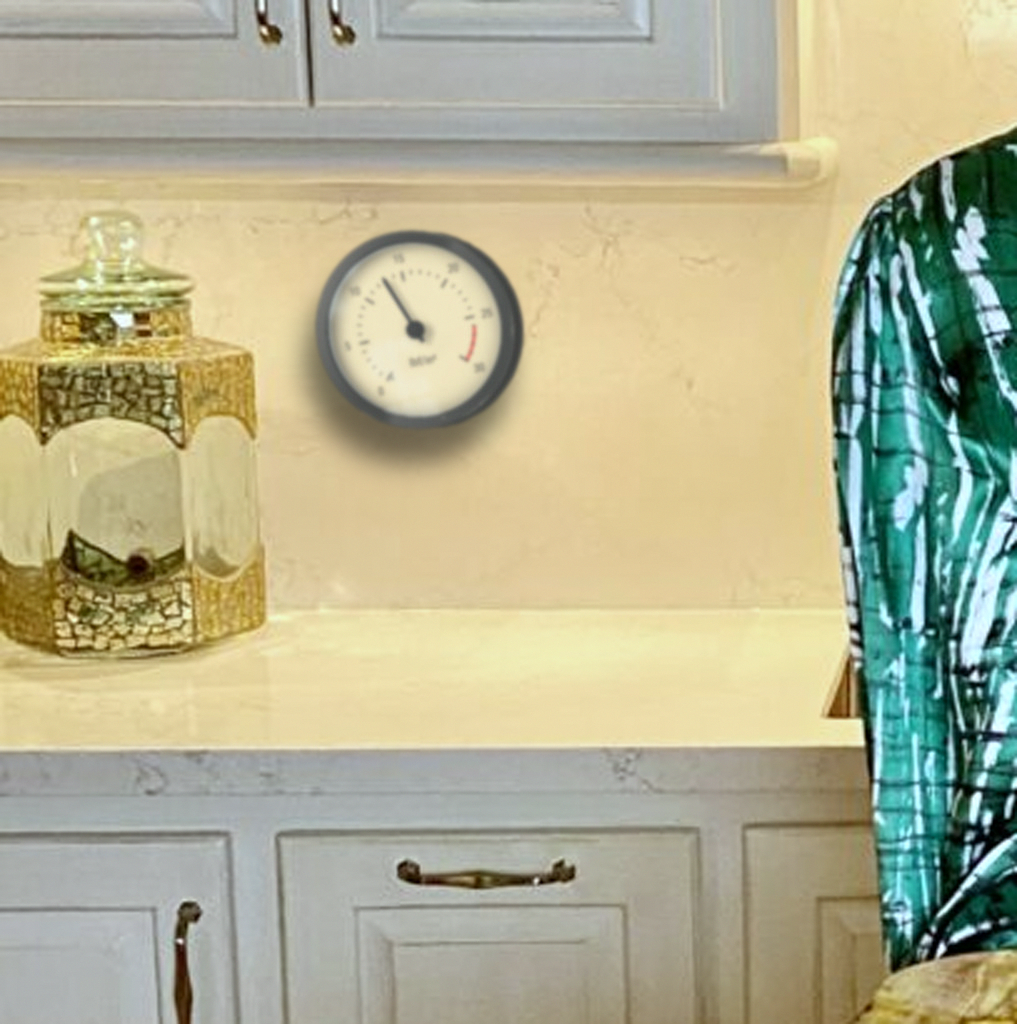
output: **13** psi
